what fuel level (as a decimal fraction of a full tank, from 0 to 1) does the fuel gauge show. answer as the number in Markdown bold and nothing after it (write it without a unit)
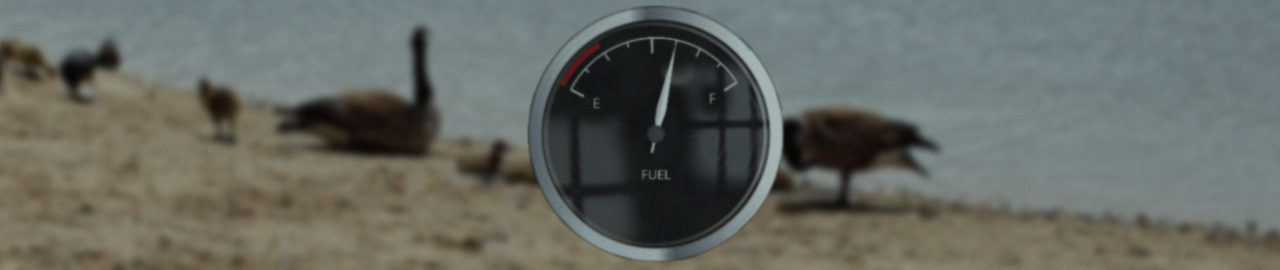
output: **0.625**
